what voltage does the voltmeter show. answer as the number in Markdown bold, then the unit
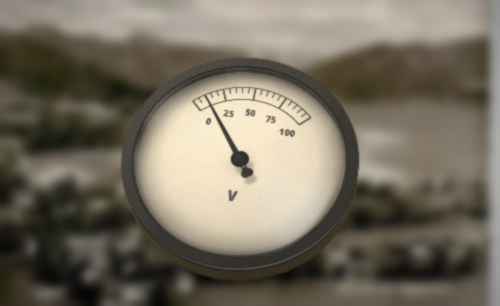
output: **10** V
